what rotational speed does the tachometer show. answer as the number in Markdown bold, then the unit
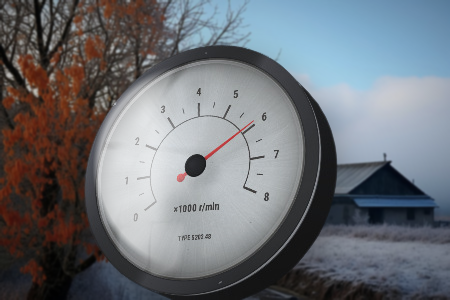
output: **6000** rpm
